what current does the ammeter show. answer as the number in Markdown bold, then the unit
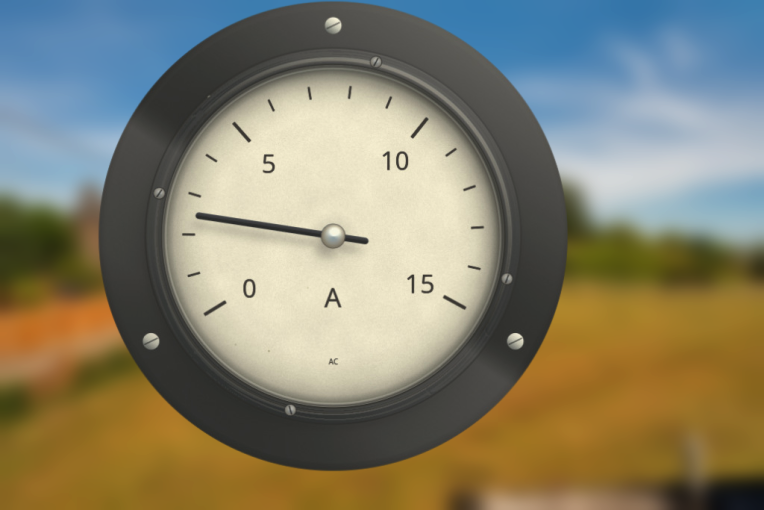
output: **2.5** A
